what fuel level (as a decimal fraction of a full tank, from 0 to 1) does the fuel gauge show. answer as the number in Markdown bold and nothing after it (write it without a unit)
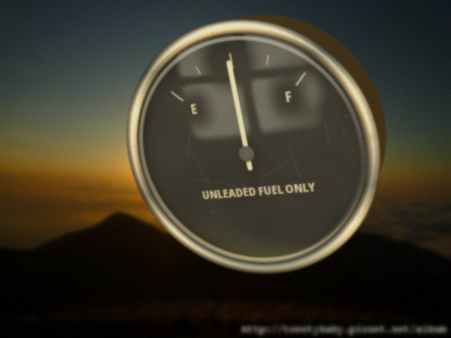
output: **0.5**
